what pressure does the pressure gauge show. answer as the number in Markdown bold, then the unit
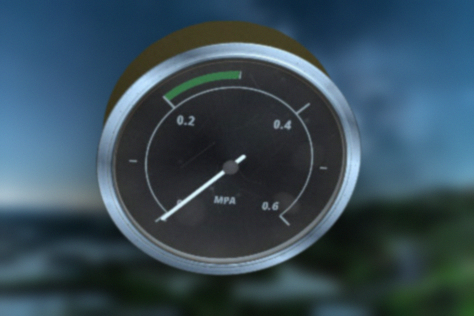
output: **0** MPa
